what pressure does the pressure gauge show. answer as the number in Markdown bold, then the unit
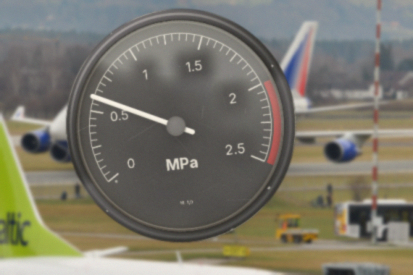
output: **0.6** MPa
